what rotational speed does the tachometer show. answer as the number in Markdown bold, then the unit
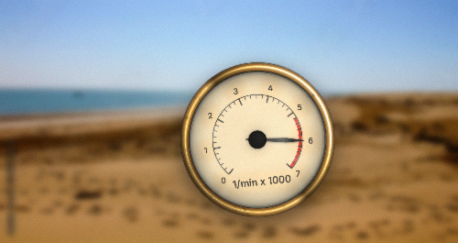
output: **6000** rpm
